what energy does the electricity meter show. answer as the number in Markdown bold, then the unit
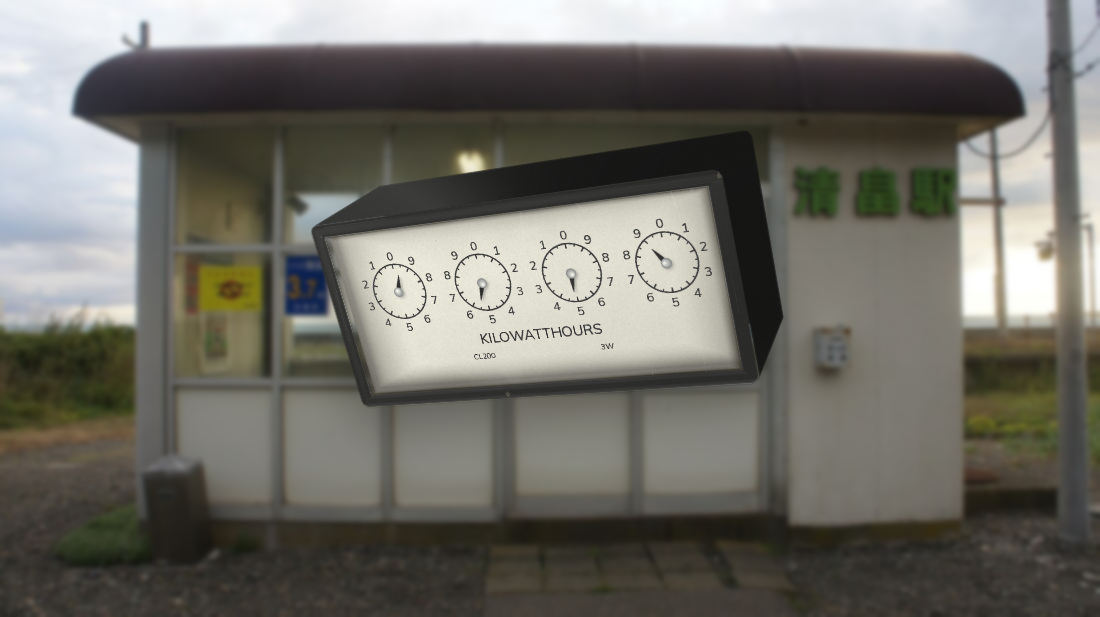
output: **9549** kWh
